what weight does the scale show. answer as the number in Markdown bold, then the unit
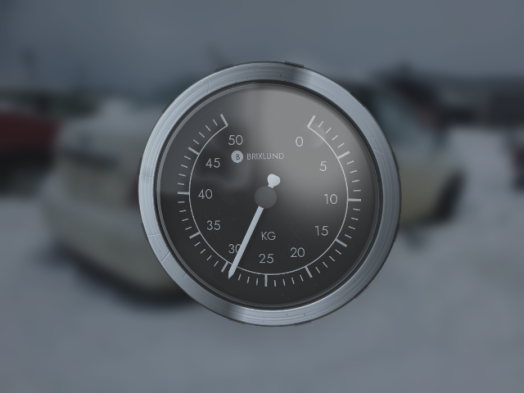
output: **29** kg
